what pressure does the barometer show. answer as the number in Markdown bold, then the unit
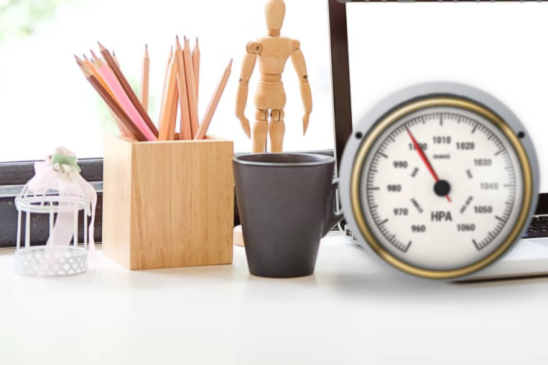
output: **1000** hPa
